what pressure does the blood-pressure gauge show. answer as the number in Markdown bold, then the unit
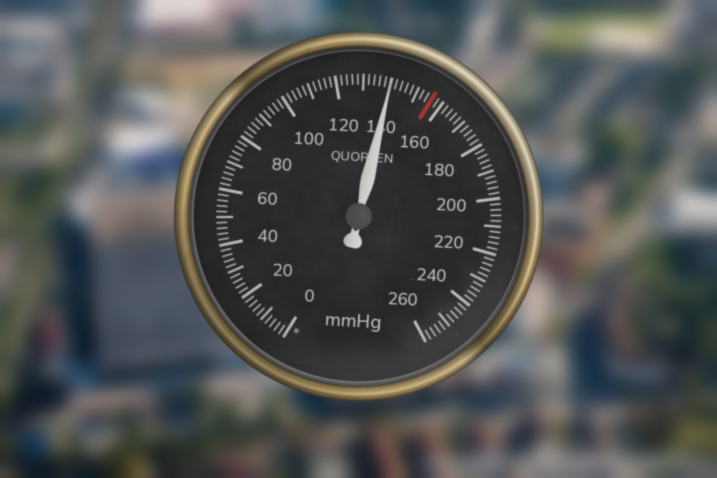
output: **140** mmHg
